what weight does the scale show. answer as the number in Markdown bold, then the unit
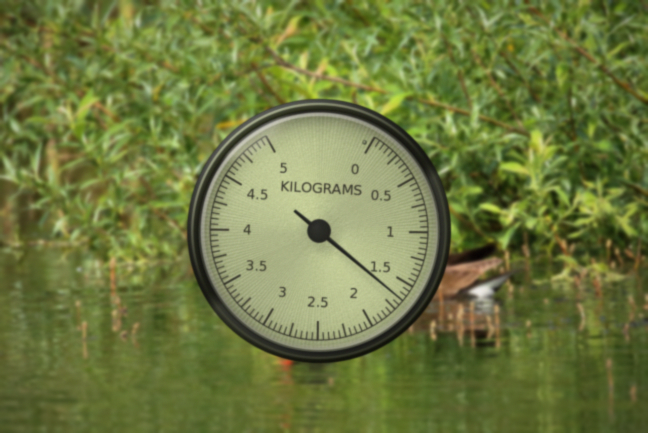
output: **1.65** kg
